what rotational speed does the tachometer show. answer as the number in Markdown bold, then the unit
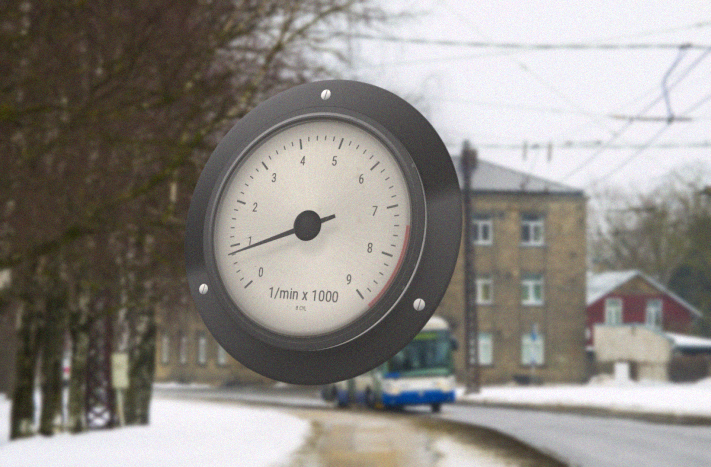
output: **800** rpm
